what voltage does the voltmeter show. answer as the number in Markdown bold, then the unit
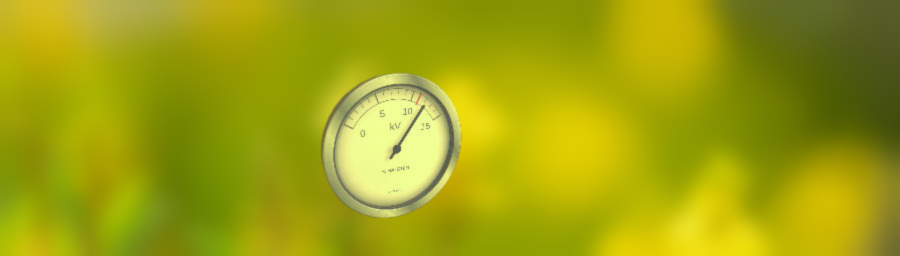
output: **12** kV
